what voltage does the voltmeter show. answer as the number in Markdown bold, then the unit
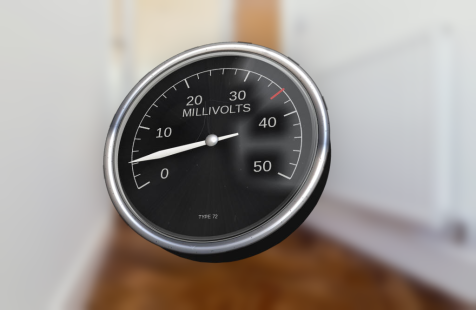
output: **4** mV
